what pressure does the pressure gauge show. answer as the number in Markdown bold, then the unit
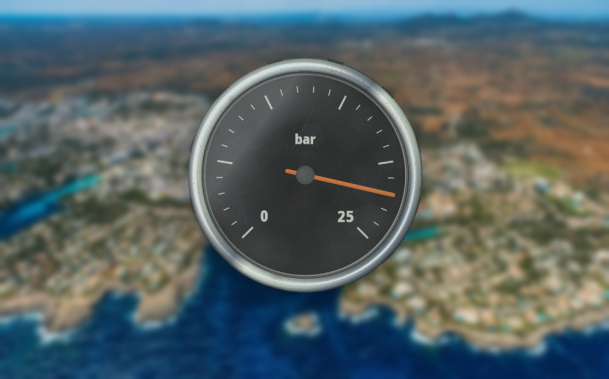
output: **22** bar
